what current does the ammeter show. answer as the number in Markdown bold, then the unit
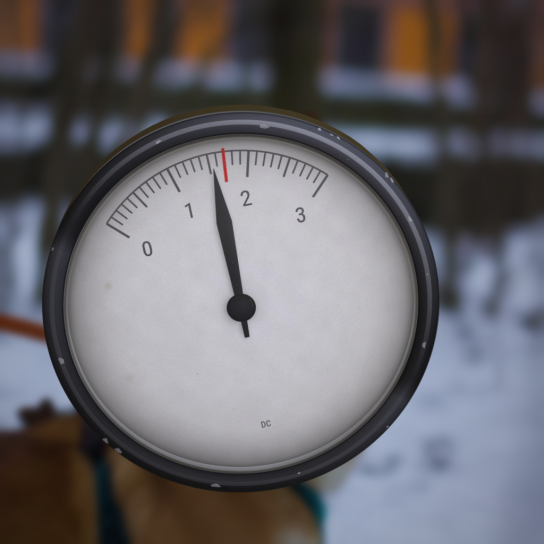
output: **1.55** A
